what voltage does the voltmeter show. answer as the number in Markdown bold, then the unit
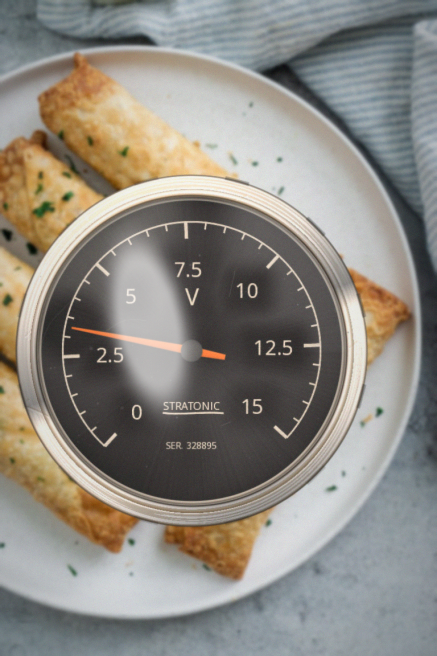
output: **3.25** V
